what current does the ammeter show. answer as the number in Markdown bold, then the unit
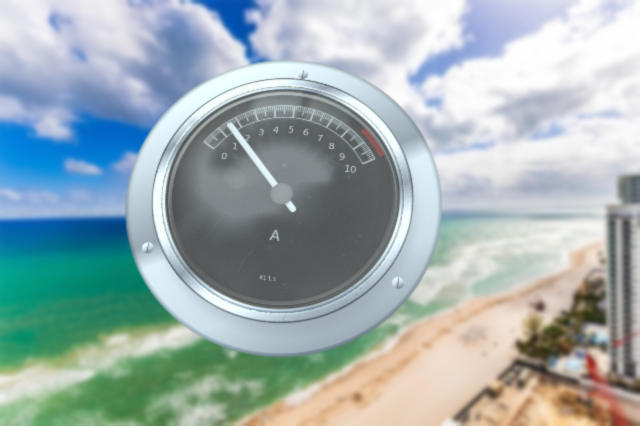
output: **1.5** A
